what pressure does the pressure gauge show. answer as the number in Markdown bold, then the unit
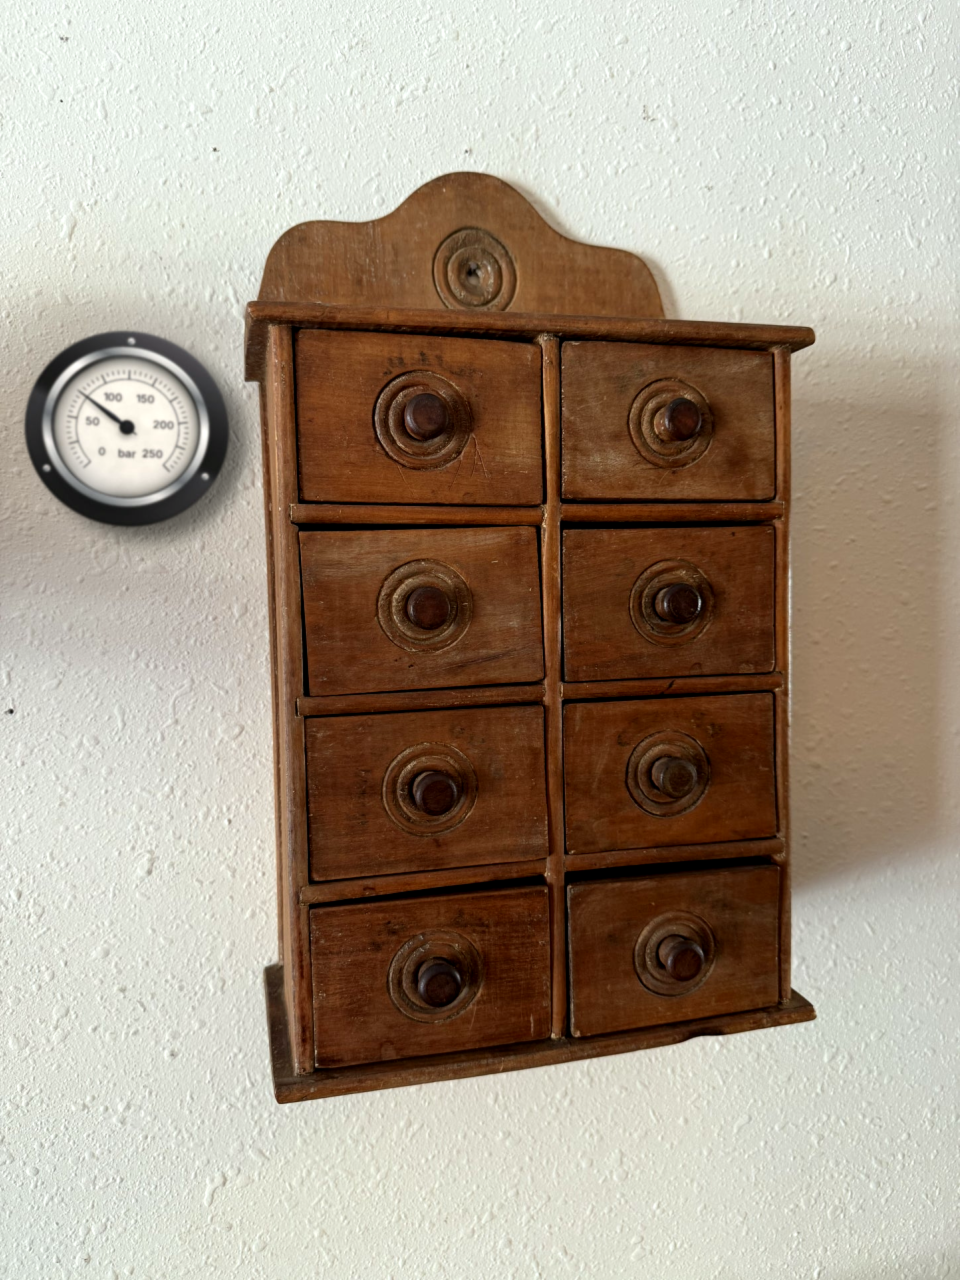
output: **75** bar
